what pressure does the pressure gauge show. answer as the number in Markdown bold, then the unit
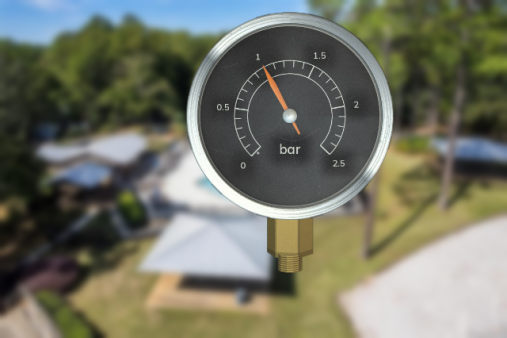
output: **1** bar
